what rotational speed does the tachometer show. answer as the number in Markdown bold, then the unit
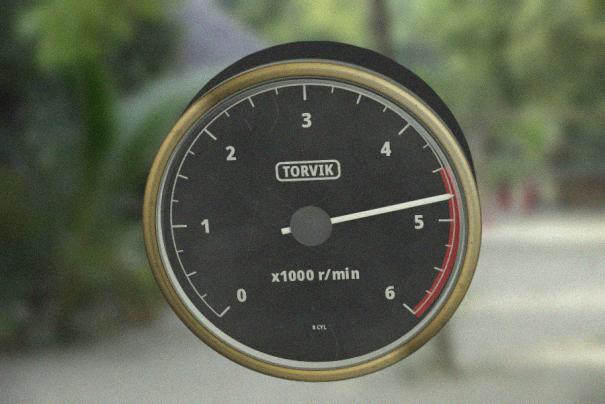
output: **4750** rpm
